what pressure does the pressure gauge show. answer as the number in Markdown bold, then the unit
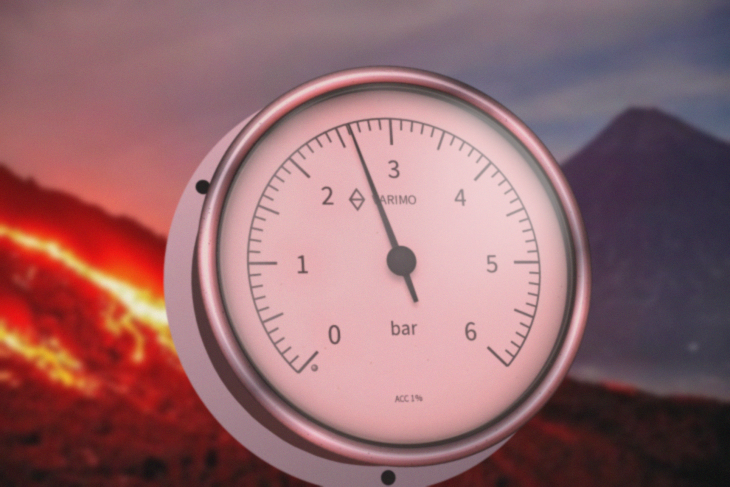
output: **2.6** bar
